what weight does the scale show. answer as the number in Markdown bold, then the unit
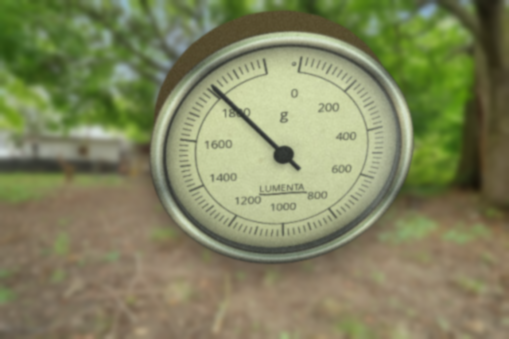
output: **1820** g
